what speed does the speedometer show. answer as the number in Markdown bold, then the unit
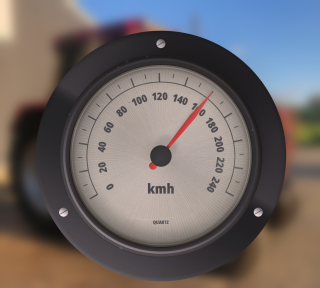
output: **160** km/h
